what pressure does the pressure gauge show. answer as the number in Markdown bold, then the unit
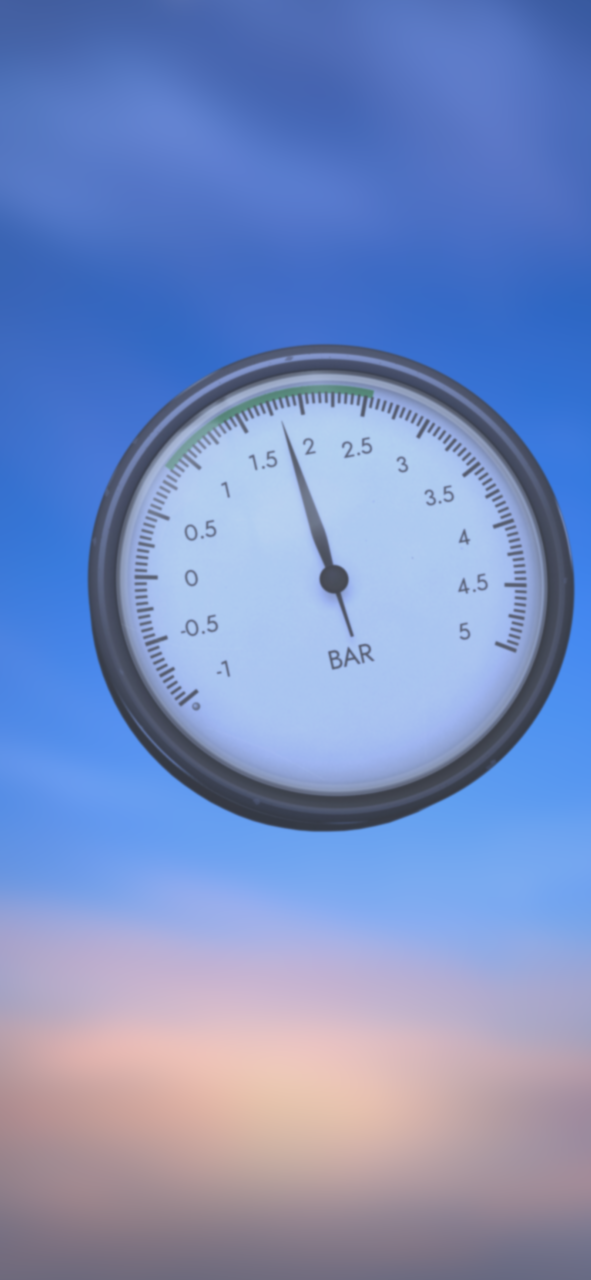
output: **1.8** bar
